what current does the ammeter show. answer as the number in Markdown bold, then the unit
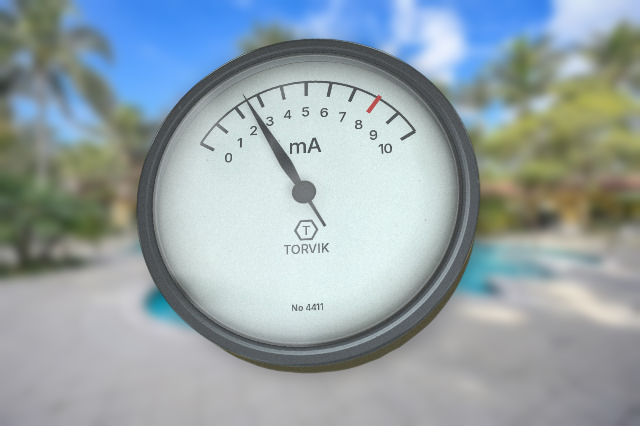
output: **2.5** mA
